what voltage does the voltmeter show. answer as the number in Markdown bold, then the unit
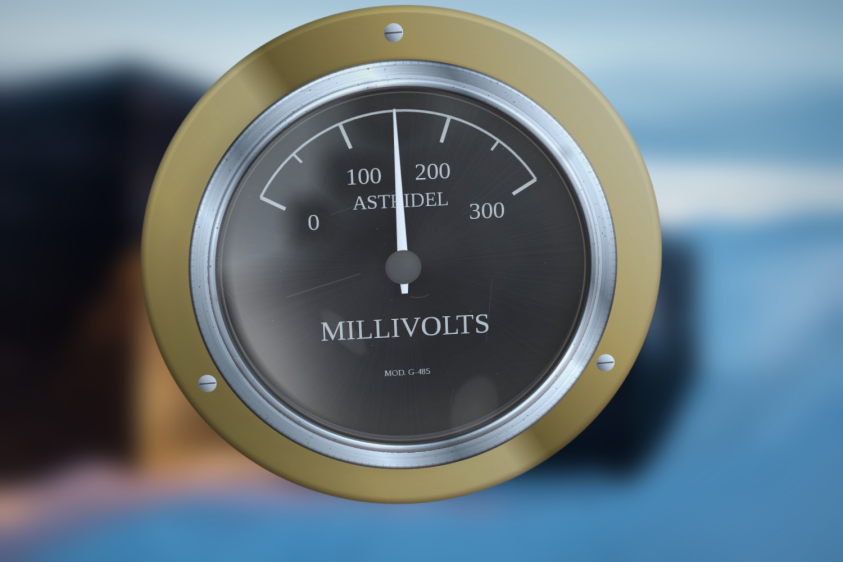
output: **150** mV
